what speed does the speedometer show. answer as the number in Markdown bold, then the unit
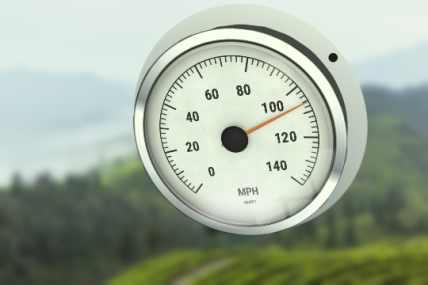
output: **106** mph
